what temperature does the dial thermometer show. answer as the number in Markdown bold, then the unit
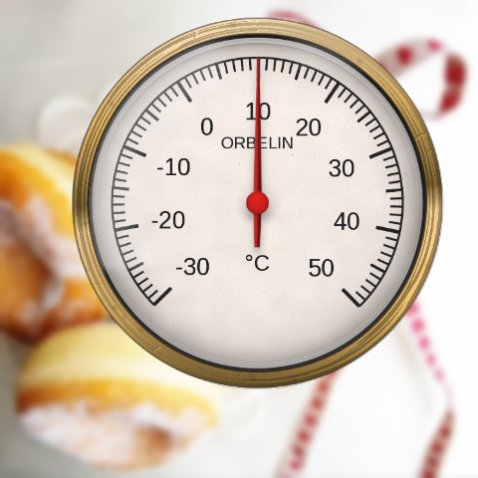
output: **10** °C
